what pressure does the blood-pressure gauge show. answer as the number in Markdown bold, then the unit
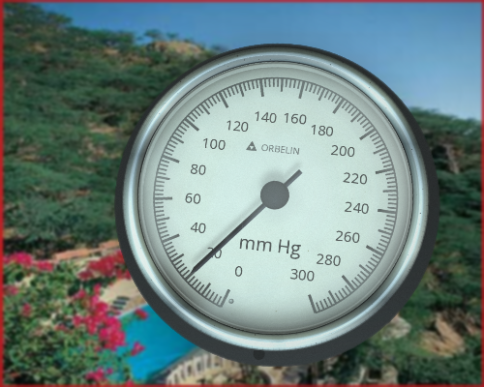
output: **20** mmHg
